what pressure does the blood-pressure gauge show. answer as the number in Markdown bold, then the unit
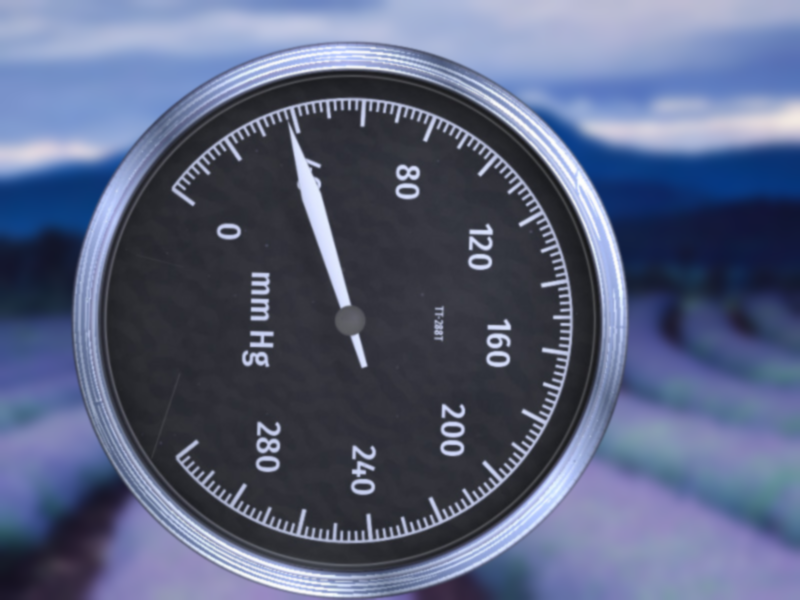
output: **38** mmHg
